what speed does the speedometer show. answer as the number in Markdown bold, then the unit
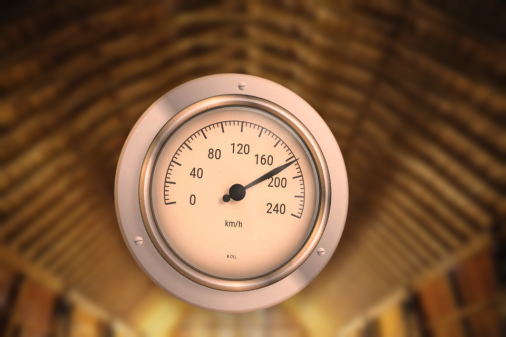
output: **184** km/h
